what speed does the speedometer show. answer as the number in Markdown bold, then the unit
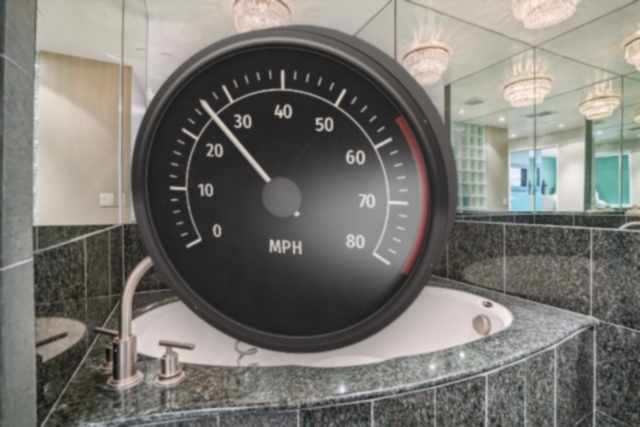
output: **26** mph
